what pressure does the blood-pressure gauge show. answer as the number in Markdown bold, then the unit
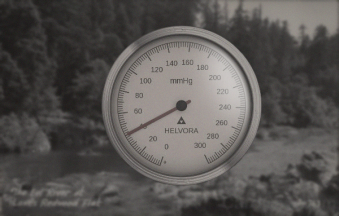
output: **40** mmHg
